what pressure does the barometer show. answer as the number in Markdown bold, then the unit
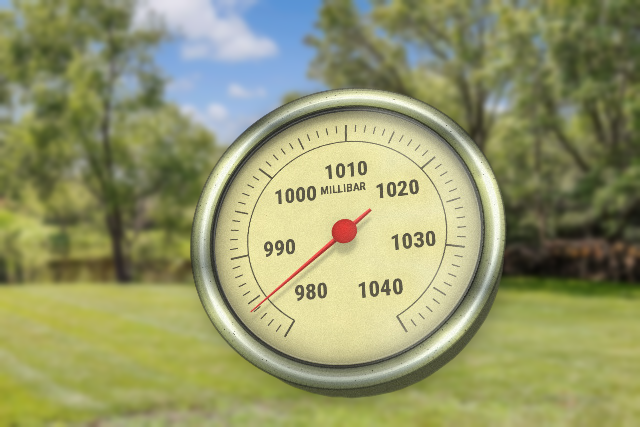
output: **984** mbar
